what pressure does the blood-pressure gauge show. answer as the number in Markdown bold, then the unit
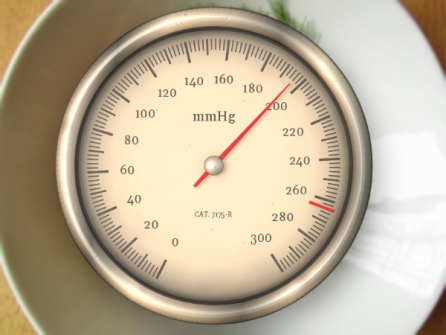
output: **196** mmHg
